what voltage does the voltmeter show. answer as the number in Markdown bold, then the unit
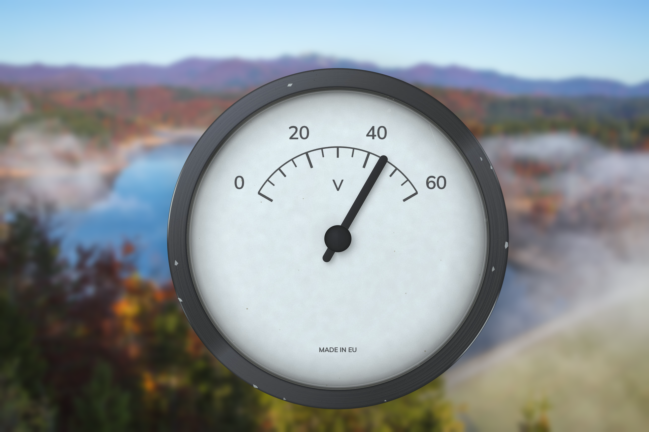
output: **45** V
